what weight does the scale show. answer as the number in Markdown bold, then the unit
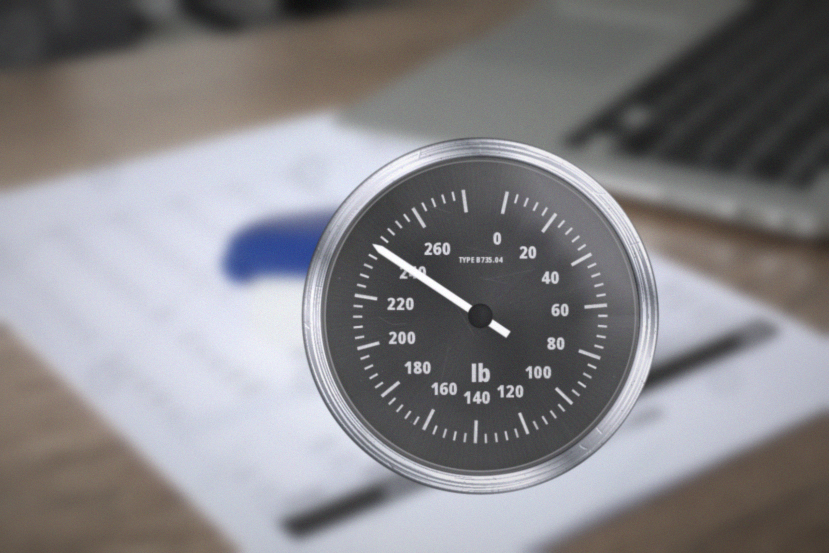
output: **240** lb
